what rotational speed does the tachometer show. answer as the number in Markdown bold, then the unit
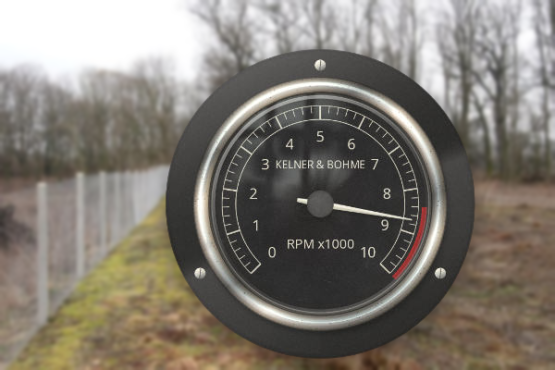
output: **8700** rpm
